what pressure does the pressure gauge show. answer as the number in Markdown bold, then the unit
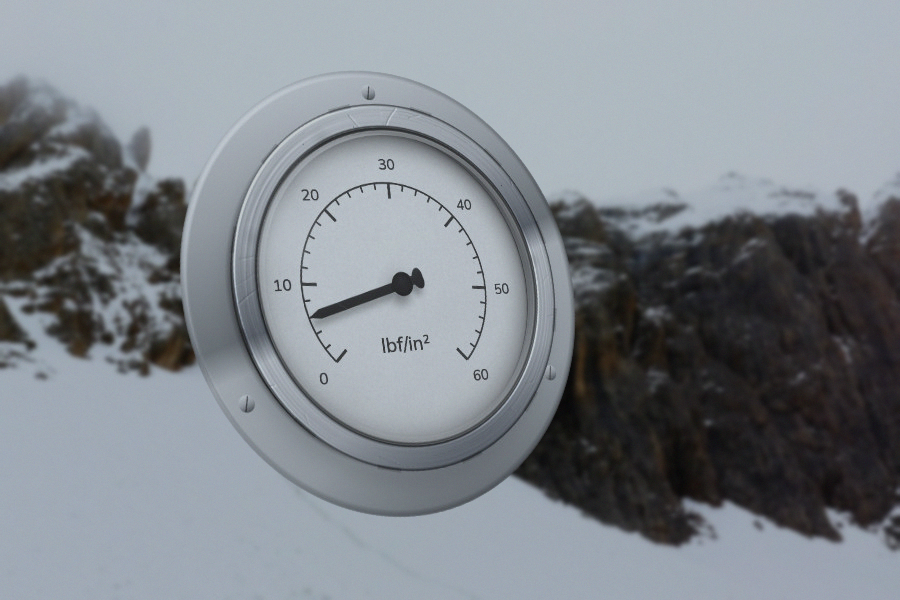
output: **6** psi
